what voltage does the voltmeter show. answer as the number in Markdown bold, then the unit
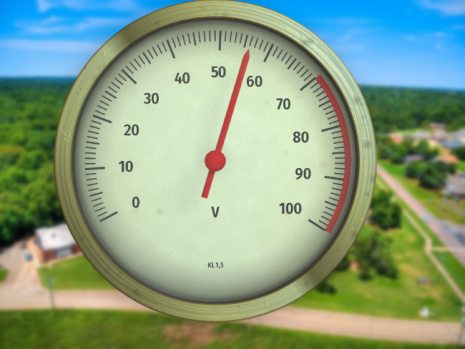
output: **56** V
